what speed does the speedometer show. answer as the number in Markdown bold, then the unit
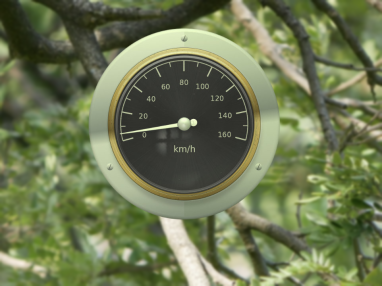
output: **5** km/h
